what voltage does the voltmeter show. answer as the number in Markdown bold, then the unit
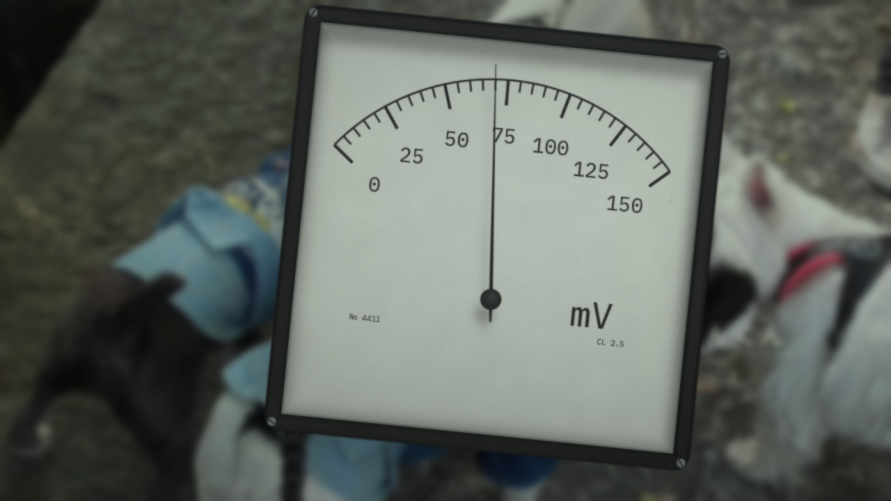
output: **70** mV
